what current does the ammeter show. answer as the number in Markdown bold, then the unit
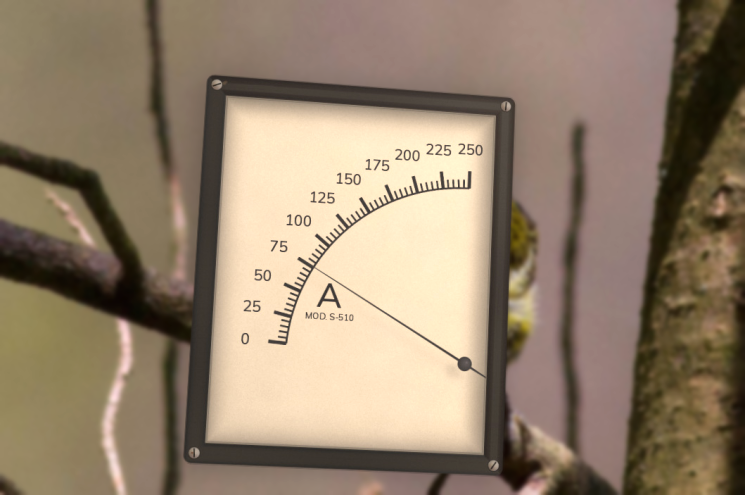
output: **75** A
